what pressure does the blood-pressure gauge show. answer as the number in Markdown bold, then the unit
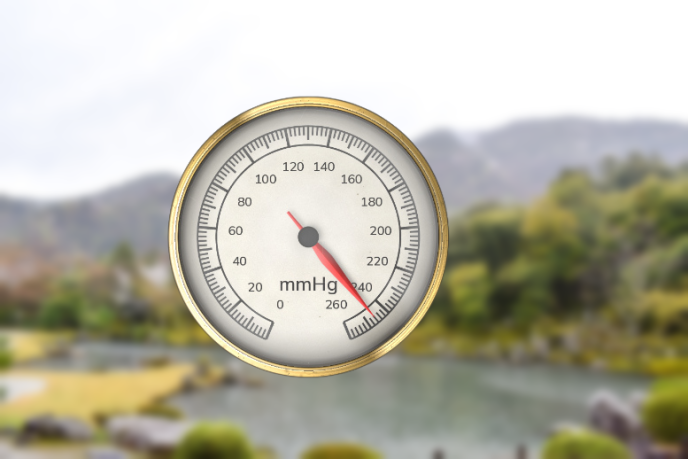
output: **246** mmHg
